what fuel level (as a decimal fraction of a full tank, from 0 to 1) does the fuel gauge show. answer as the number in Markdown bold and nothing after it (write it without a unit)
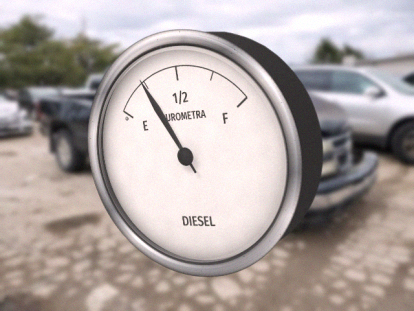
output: **0.25**
